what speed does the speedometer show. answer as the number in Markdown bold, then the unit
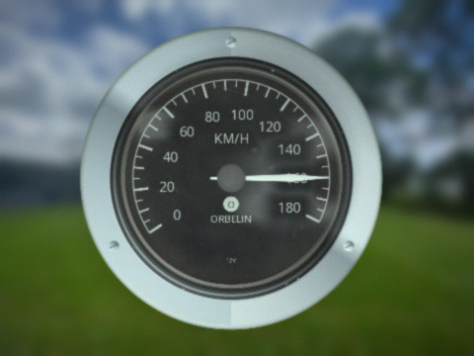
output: **160** km/h
